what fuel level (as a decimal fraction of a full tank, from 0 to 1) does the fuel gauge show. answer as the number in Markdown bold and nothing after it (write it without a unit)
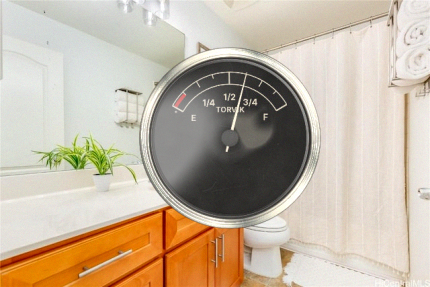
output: **0.625**
